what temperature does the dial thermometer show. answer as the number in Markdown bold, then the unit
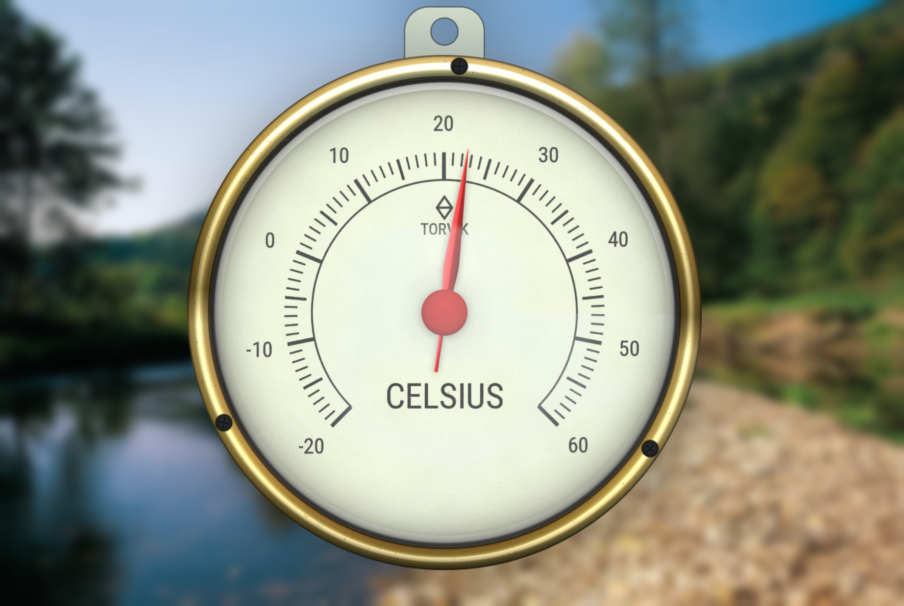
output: **22.5** °C
